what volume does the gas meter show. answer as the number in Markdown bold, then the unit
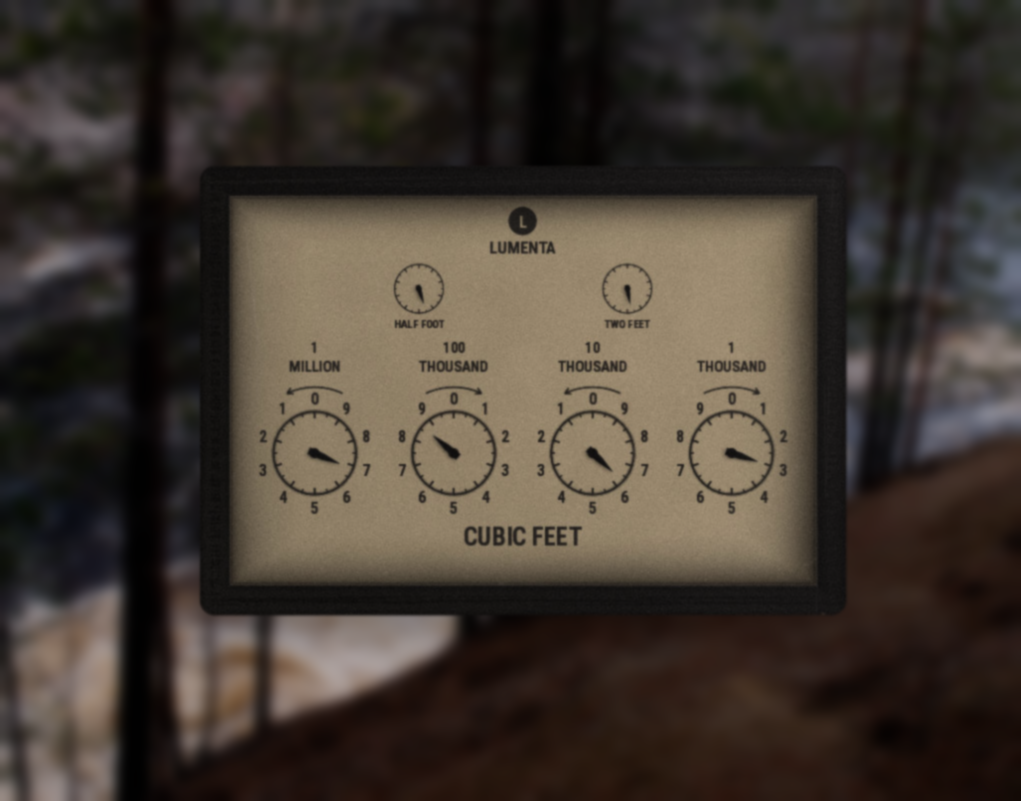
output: **686300** ft³
